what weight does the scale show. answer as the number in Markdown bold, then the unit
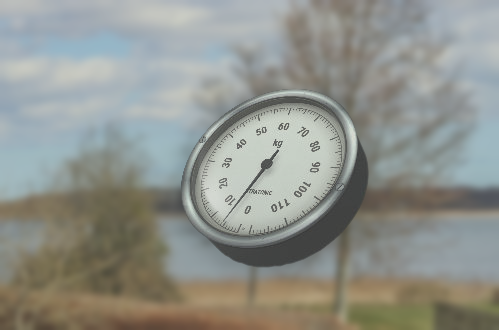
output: **5** kg
